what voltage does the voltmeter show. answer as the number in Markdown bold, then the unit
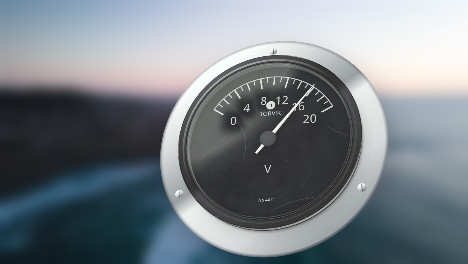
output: **16** V
